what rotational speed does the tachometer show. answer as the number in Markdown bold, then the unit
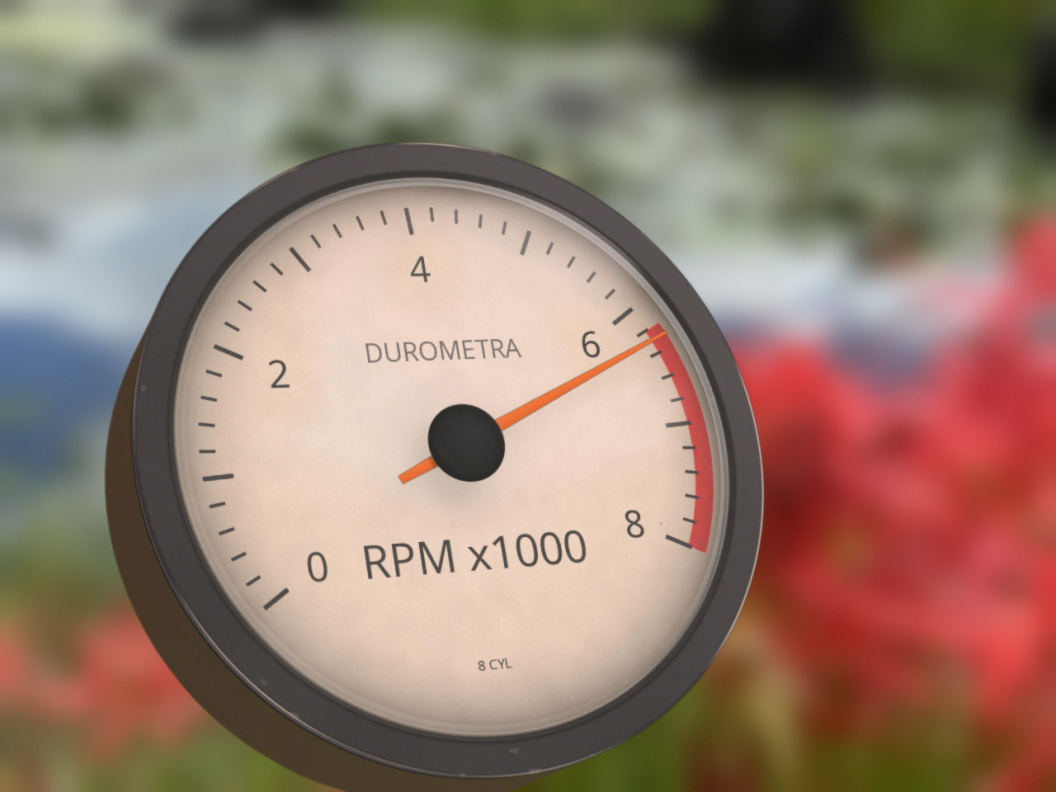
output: **6300** rpm
